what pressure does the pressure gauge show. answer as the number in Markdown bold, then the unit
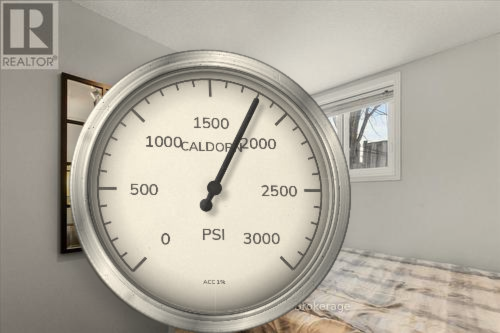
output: **1800** psi
